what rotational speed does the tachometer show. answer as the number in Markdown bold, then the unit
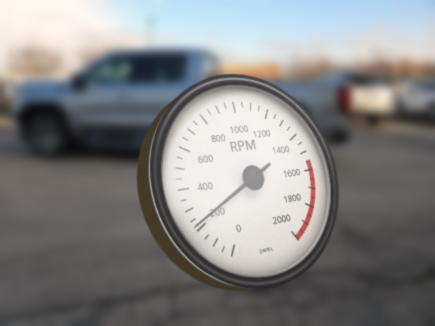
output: **225** rpm
